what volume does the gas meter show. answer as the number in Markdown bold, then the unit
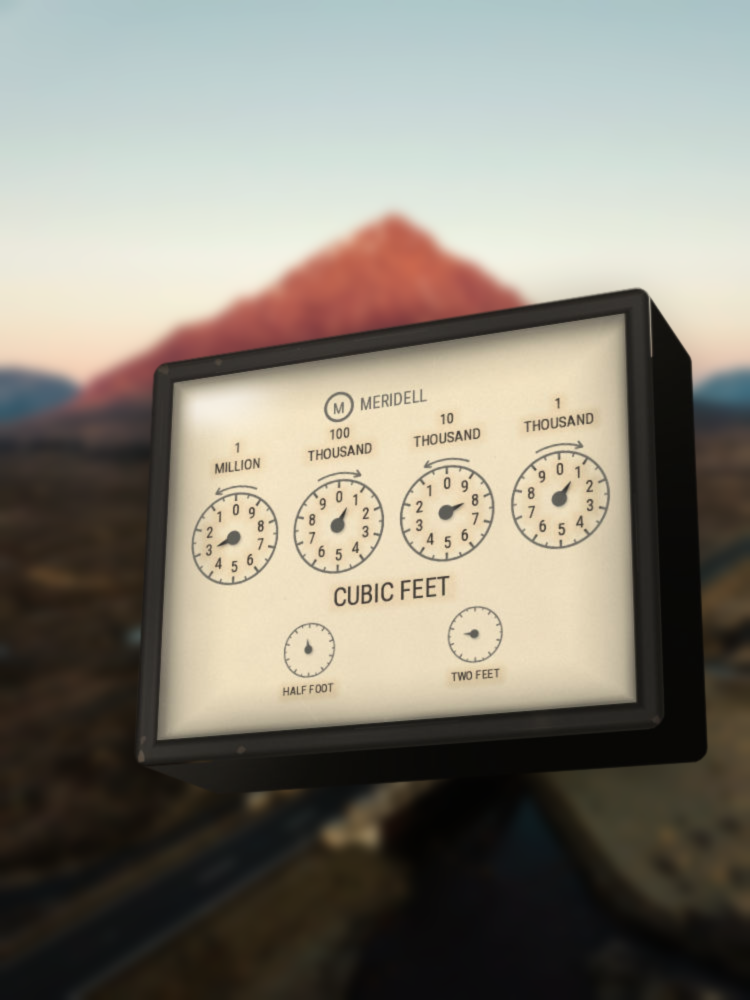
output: **308100** ft³
